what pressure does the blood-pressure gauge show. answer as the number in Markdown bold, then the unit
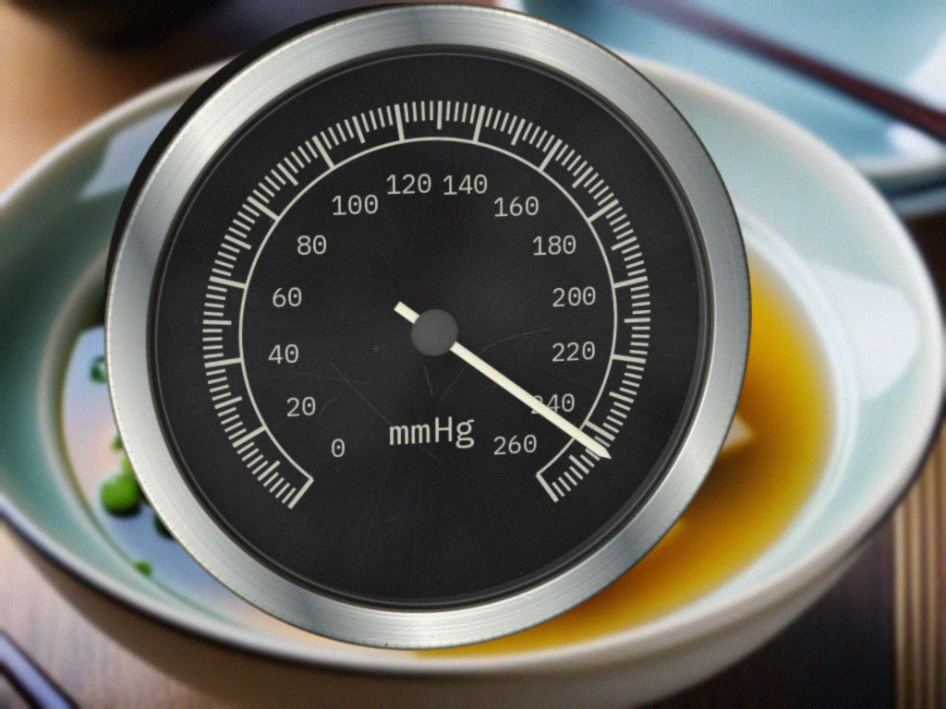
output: **244** mmHg
